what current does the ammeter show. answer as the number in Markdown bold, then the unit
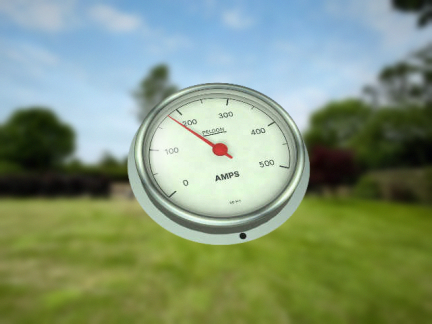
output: **175** A
